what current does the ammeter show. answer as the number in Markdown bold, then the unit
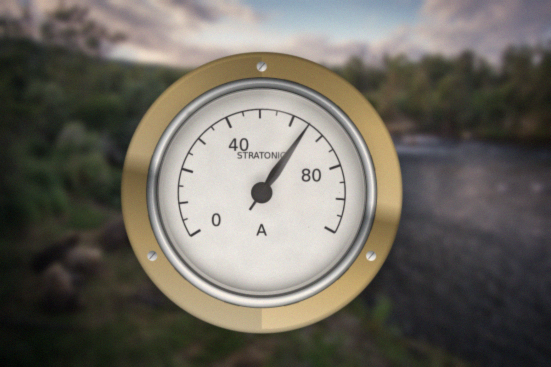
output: **65** A
